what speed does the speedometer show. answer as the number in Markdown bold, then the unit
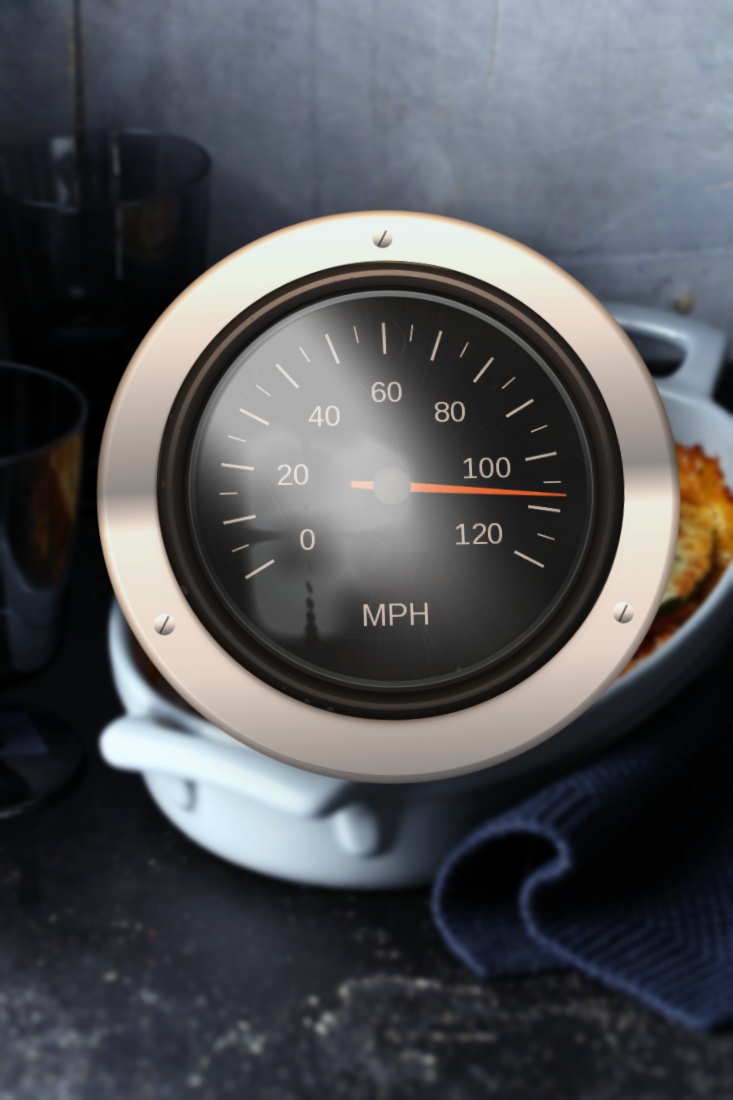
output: **107.5** mph
